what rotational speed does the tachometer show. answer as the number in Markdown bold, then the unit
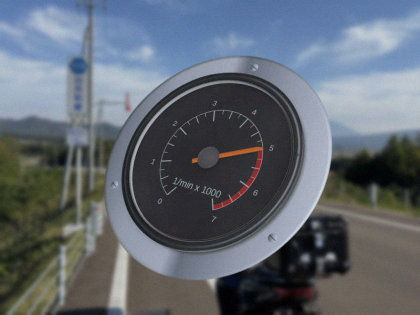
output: **5000** rpm
